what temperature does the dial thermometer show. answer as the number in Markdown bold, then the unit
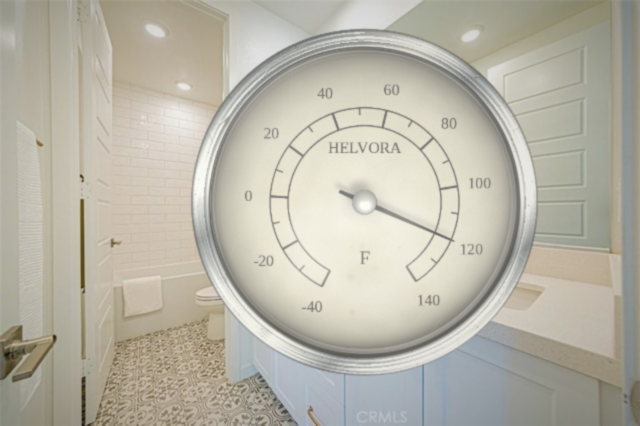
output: **120** °F
